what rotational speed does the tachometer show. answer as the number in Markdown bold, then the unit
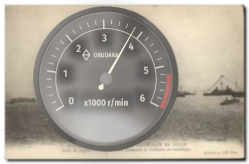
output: **3800** rpm
